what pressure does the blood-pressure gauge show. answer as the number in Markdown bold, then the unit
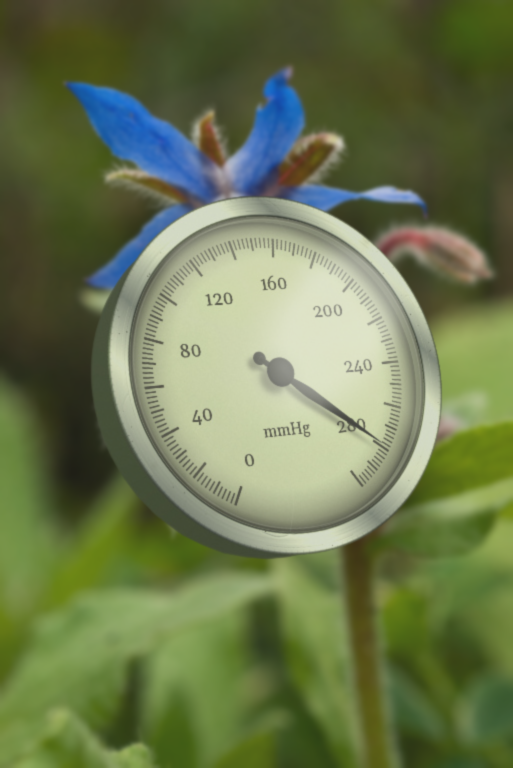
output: **280** mmHg
